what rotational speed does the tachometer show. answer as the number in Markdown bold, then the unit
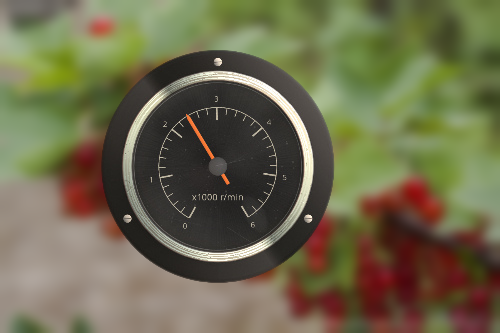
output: **2400** rpm
